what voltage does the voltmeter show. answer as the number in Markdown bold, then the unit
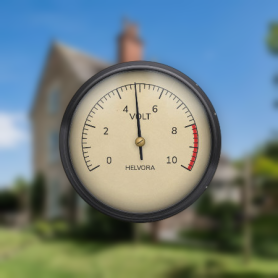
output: **4.8** V
